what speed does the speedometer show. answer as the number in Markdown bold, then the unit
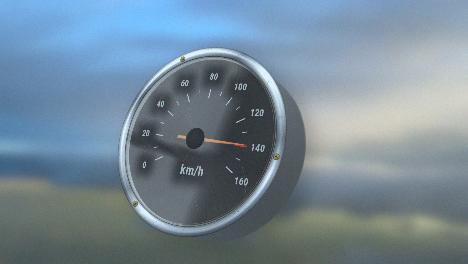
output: **140** km/h
